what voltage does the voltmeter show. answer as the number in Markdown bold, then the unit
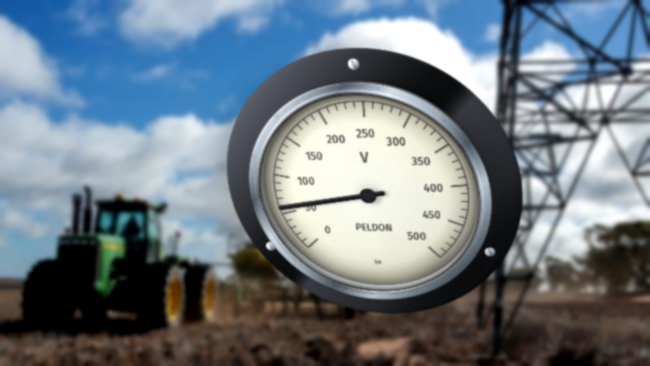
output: **60** V
